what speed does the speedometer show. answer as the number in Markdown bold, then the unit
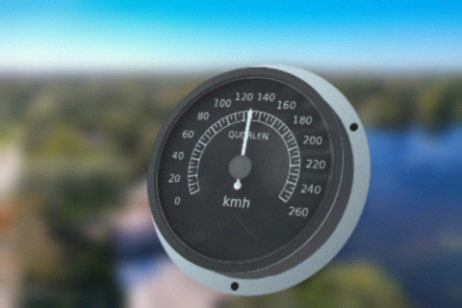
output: **130** km/h
